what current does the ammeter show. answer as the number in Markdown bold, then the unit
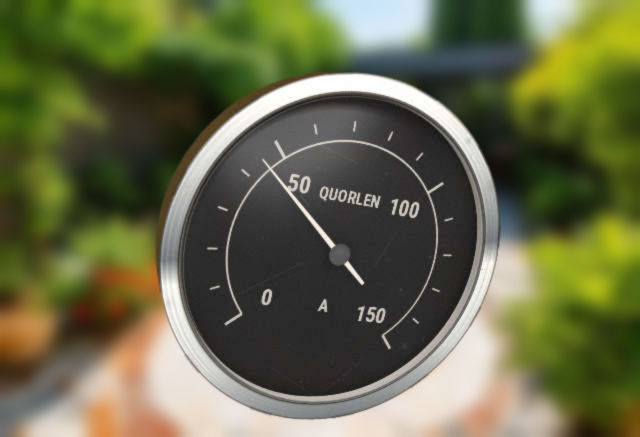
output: **45** A
